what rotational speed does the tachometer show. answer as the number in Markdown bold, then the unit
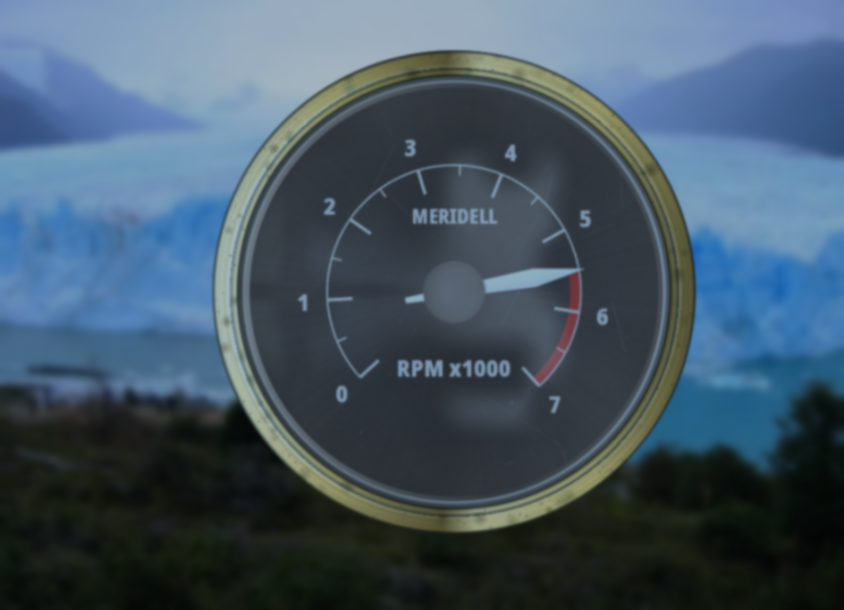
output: **5500** rpm
